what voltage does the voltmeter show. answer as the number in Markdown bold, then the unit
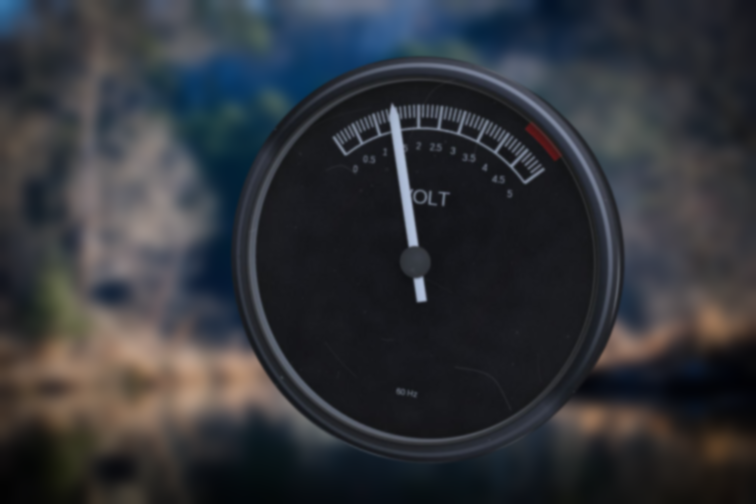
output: **1.5** V
